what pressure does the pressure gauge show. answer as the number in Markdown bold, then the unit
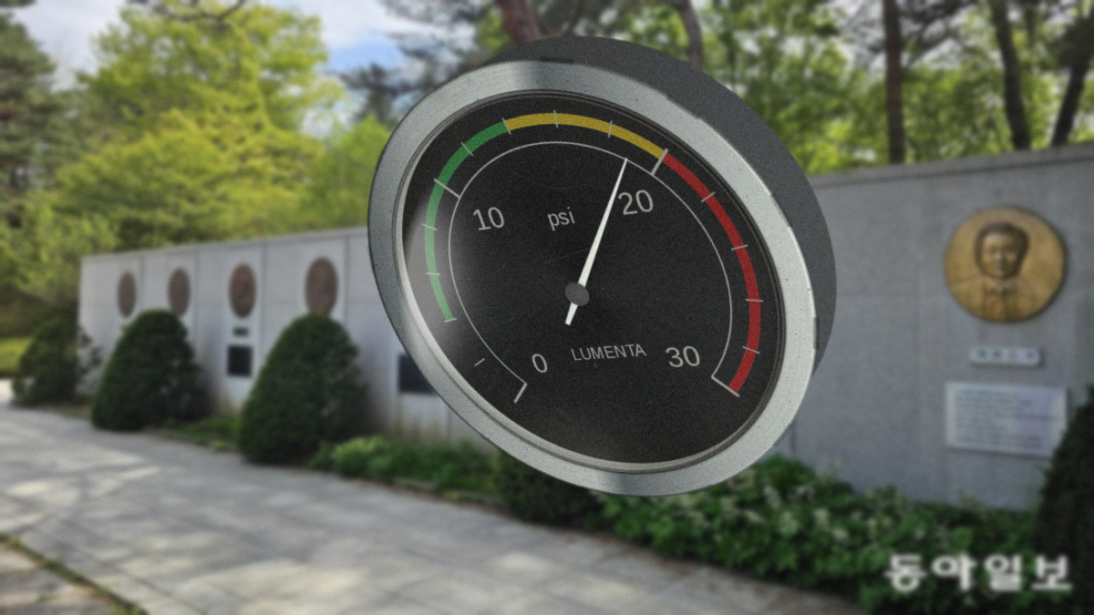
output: **19** psi
